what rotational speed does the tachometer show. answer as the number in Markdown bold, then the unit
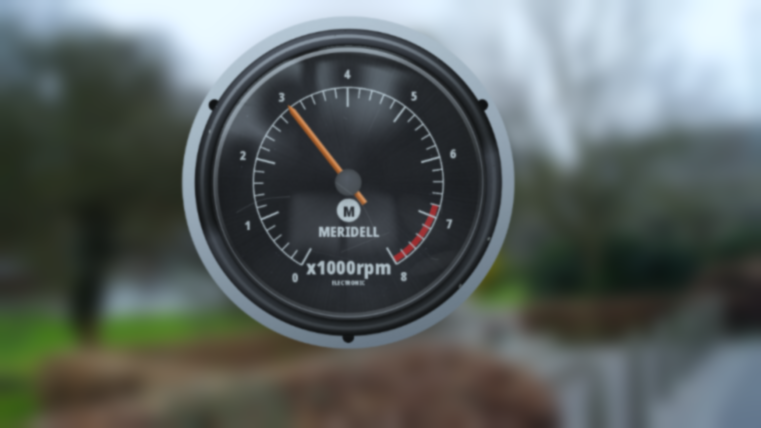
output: **3000** rpm
